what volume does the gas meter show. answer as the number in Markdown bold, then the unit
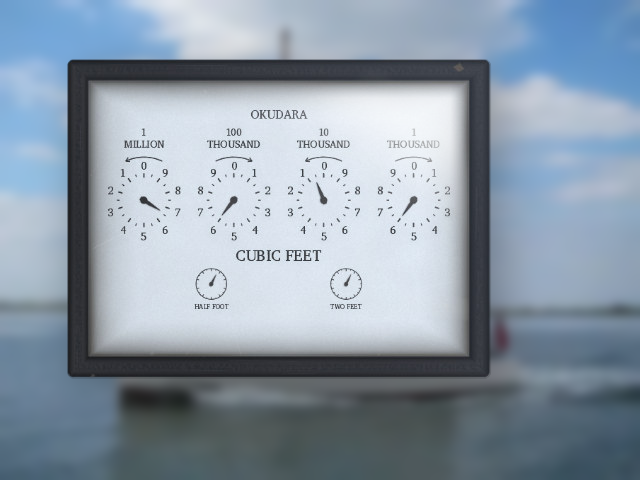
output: **660600** ft³
